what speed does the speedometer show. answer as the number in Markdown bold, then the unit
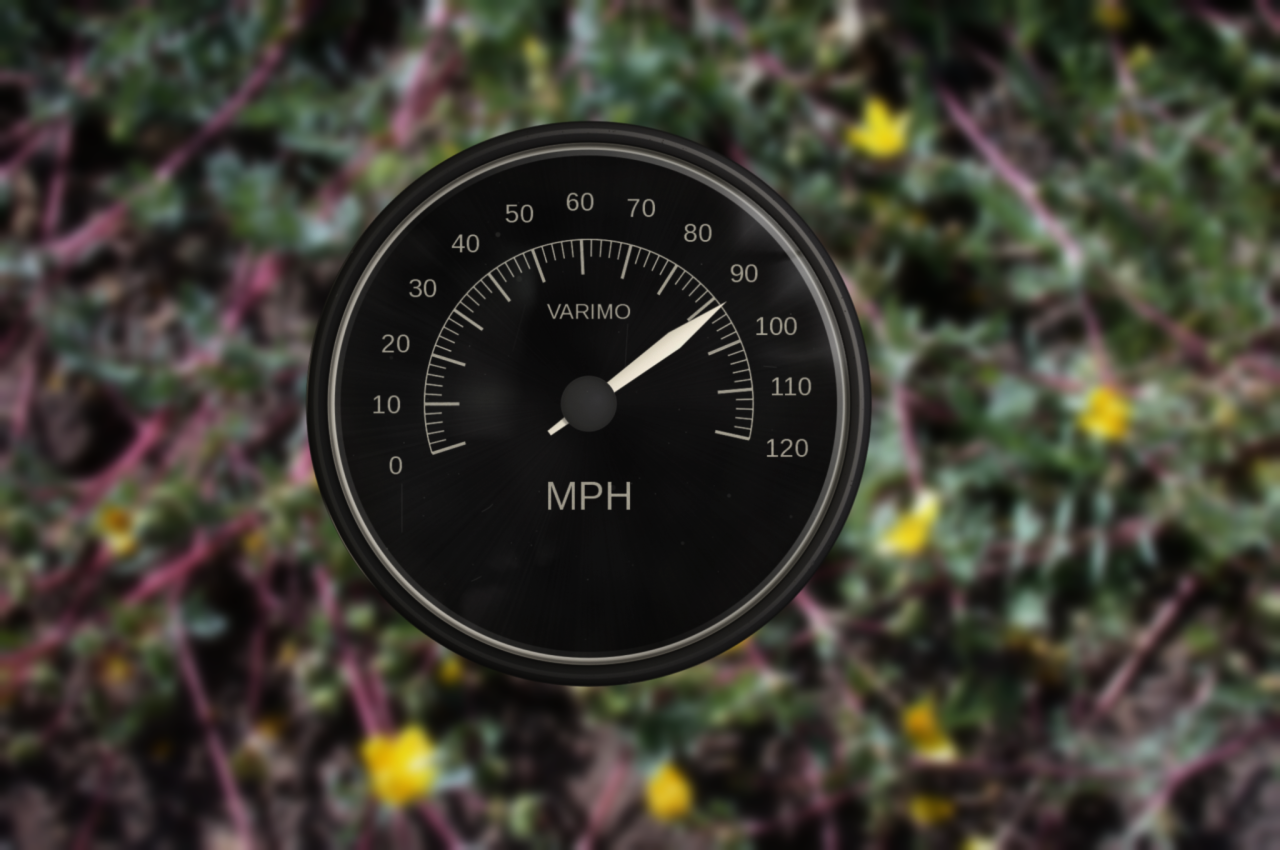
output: **92** mph
